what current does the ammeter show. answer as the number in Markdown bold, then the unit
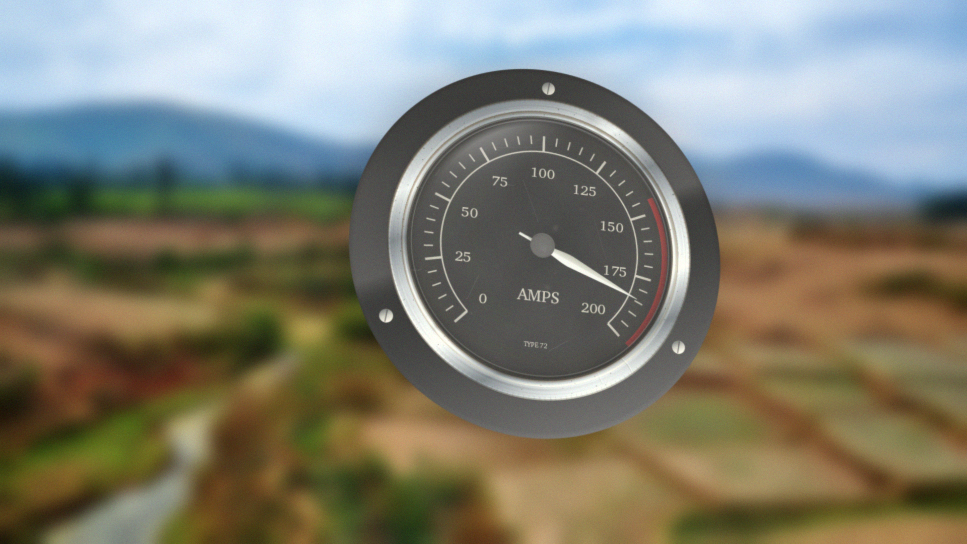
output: **185** A
